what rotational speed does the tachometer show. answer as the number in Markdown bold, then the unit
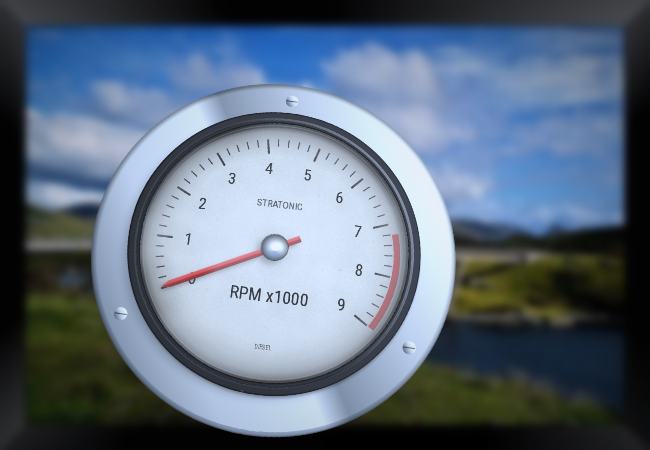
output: **0** rpm
